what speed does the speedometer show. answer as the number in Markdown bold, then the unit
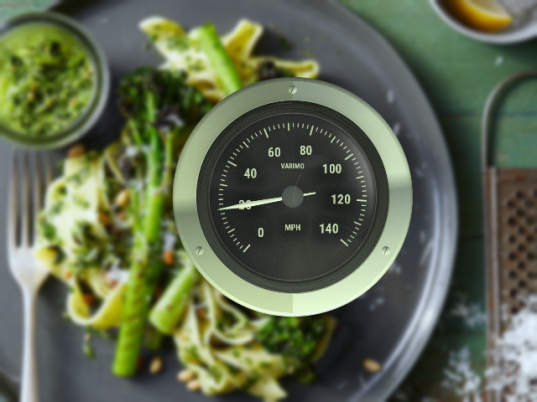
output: **20** mph
